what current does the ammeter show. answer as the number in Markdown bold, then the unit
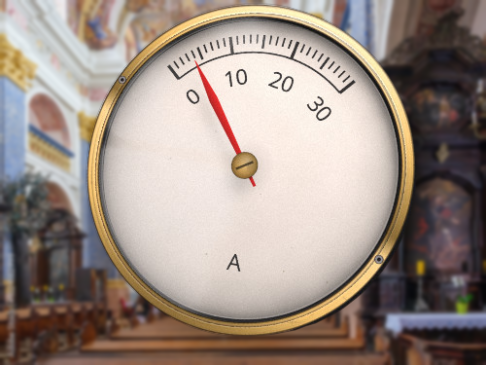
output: **4** A
